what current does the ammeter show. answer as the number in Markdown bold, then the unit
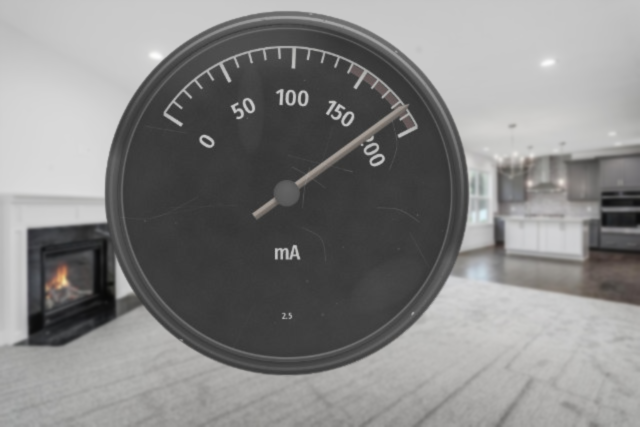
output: **185** mA
